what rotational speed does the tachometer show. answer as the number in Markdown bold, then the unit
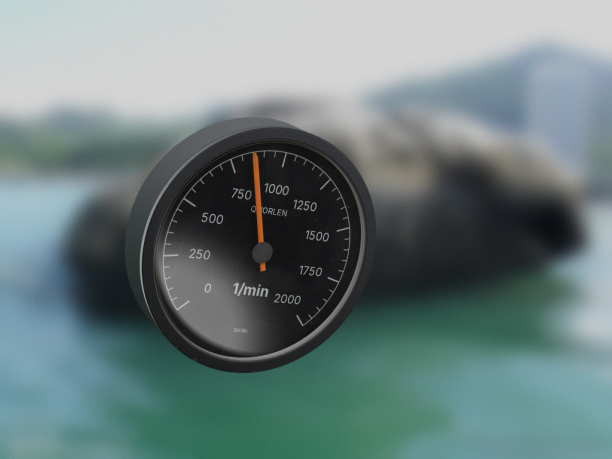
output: **850** rpm
